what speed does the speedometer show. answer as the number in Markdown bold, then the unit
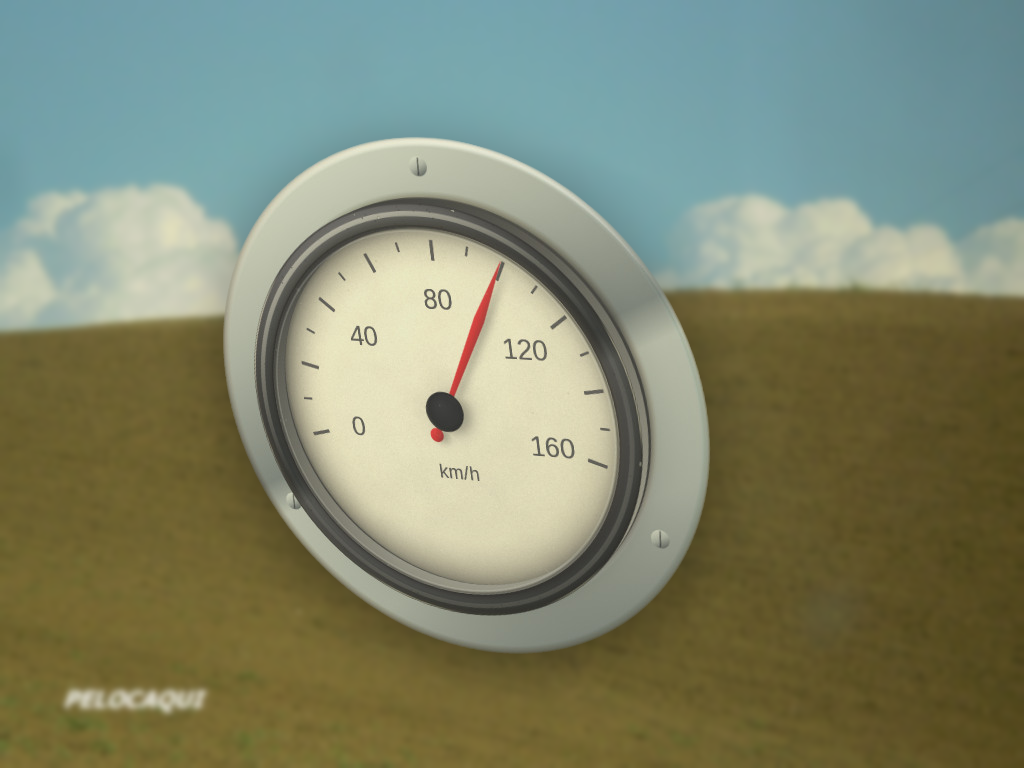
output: **100** km/h
